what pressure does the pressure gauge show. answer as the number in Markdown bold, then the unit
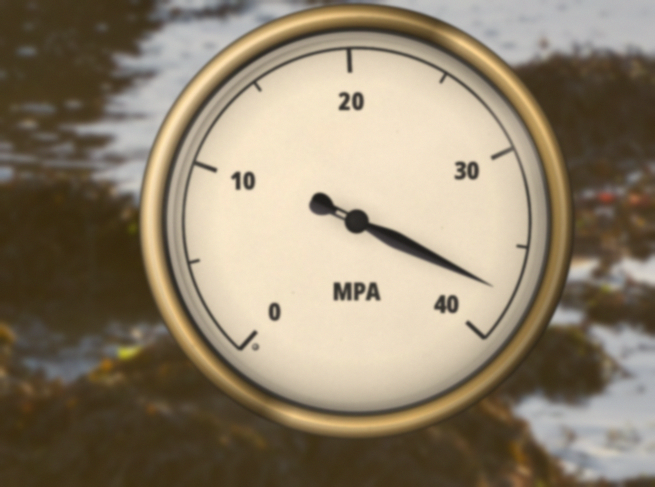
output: **37.5** MPa
